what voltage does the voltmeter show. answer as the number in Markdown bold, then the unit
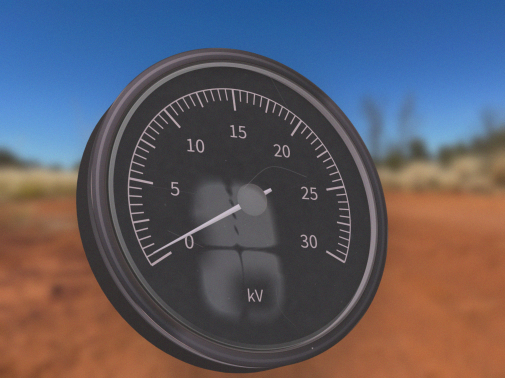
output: **0.5** kV
